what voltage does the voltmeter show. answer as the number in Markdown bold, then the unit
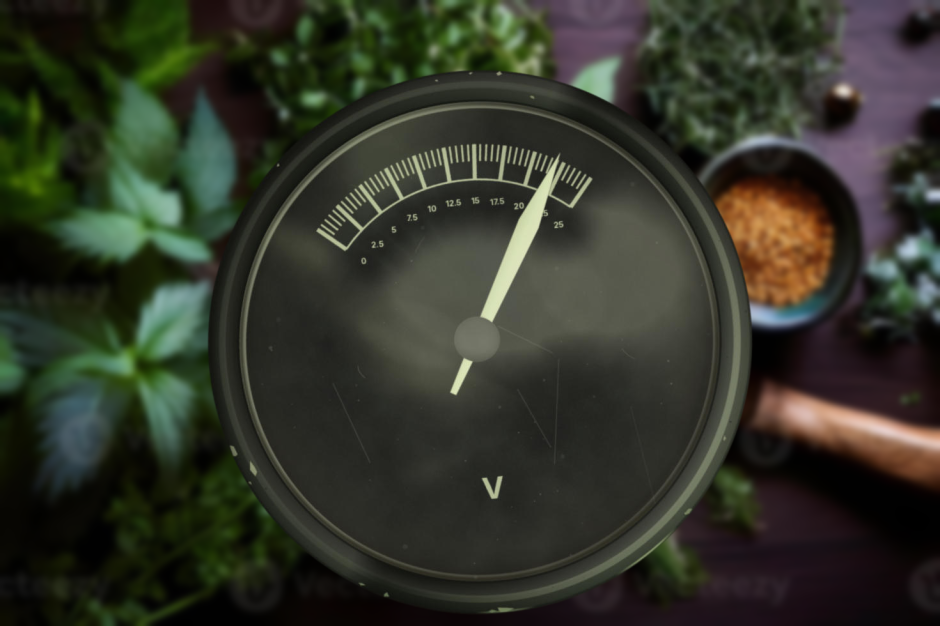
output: **22** V
